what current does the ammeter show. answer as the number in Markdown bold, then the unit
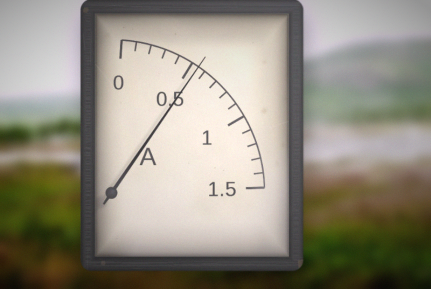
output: **0.55** A
